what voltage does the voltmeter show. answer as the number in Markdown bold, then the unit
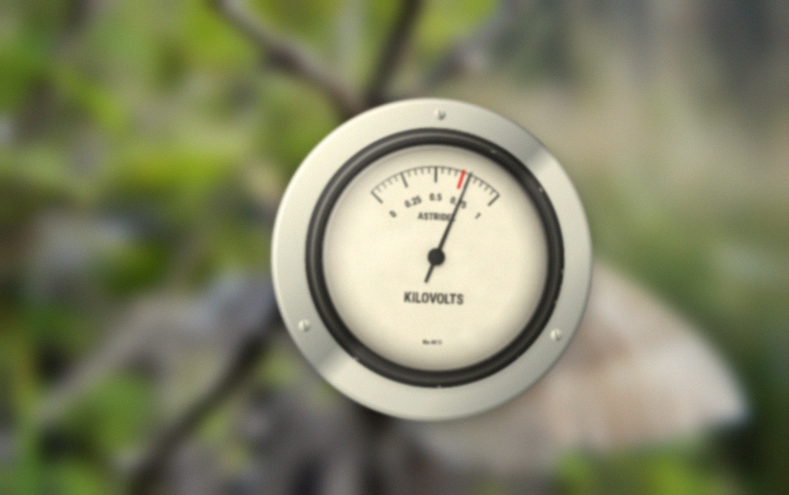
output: **0.75** kV
